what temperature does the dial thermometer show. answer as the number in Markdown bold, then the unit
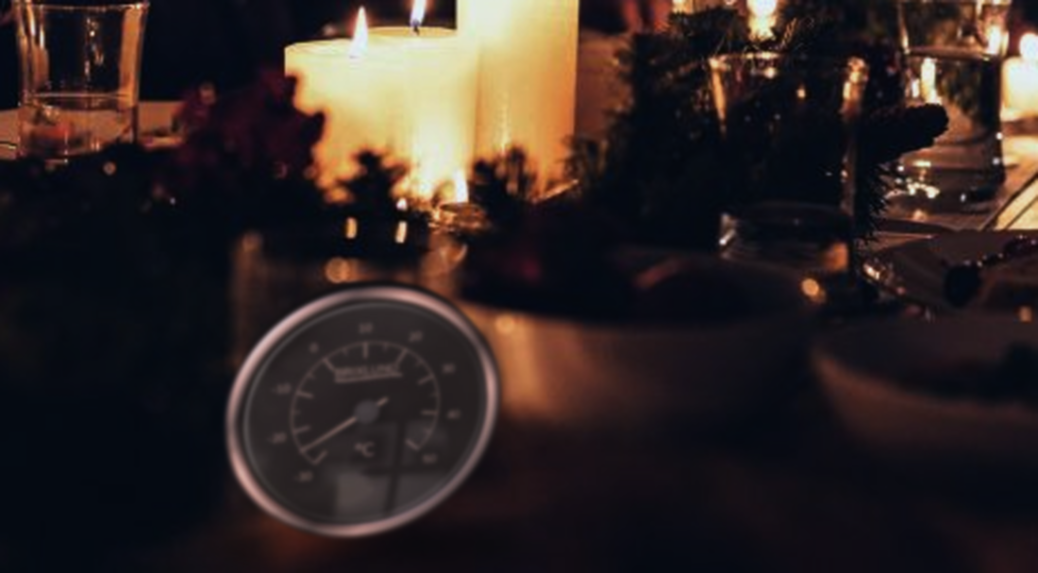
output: **-25** °C
